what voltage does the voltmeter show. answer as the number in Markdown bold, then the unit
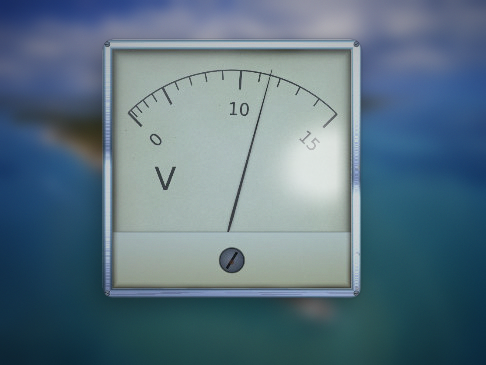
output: **11.5** V
